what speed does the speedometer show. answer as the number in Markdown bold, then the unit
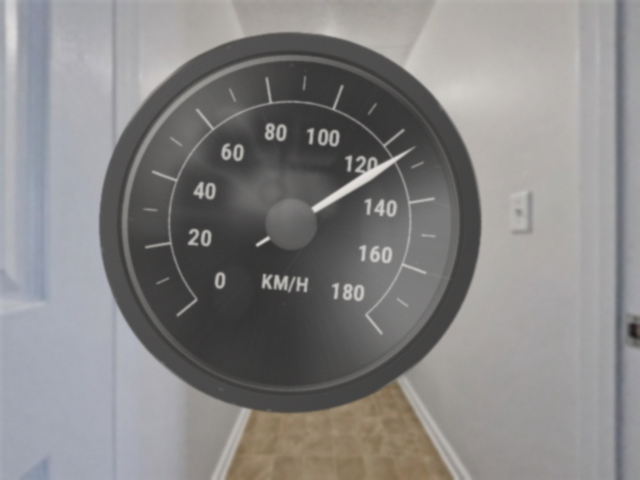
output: **125** km/h
